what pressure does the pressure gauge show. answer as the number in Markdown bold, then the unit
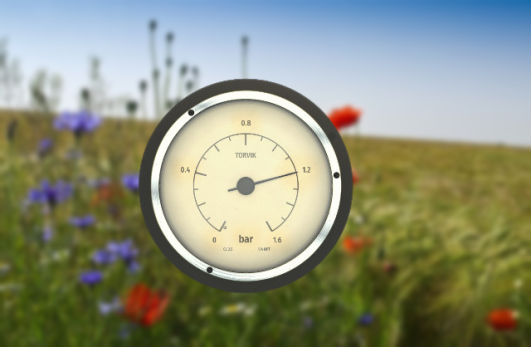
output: **1.2** bar
